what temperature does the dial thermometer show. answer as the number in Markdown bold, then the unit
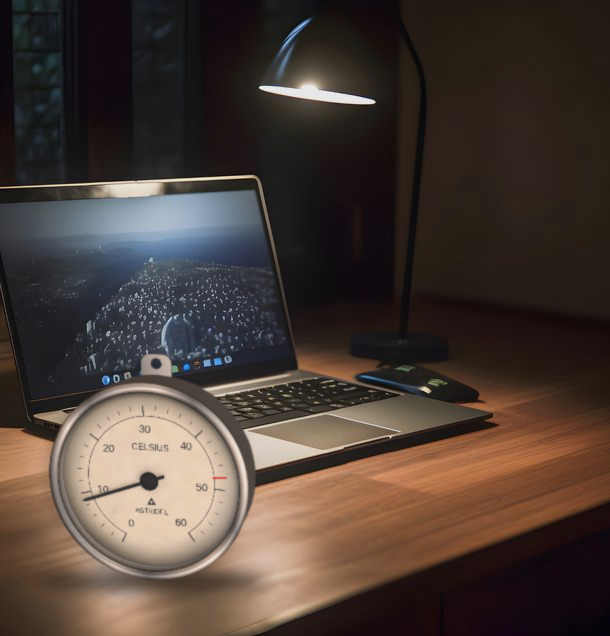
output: **9** °C
